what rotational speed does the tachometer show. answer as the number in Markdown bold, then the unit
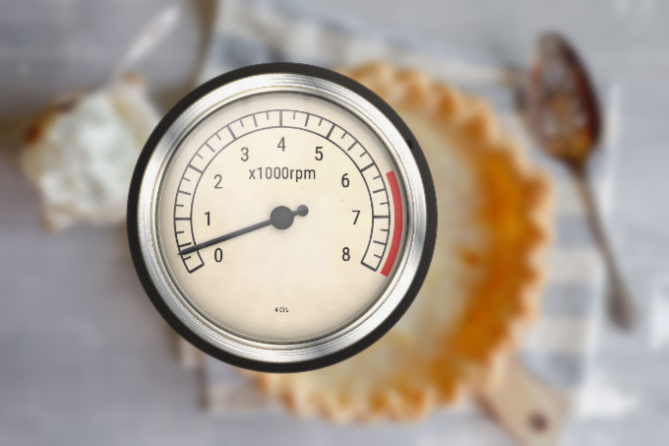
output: **375** rpm
